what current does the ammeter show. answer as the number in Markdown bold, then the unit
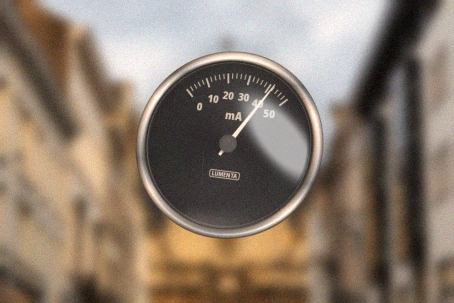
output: **42** mA
